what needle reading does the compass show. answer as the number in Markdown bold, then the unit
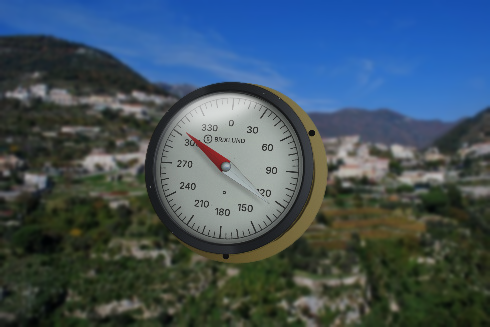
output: **305** °
